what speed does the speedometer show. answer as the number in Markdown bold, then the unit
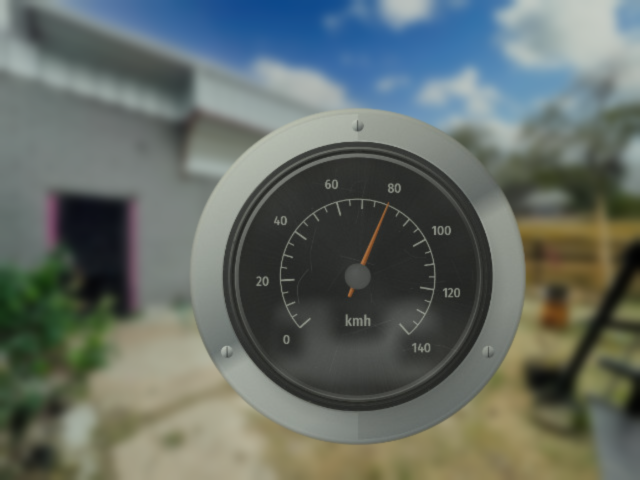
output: **80** km/h
